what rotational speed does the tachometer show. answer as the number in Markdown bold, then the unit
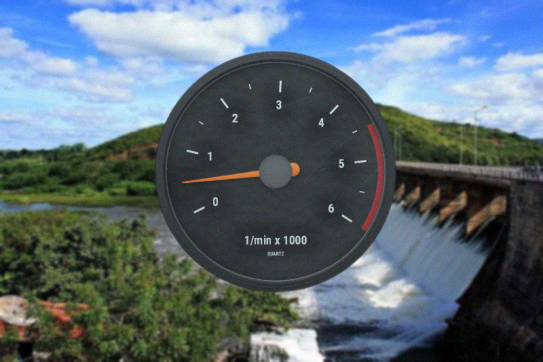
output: **500** rpm
